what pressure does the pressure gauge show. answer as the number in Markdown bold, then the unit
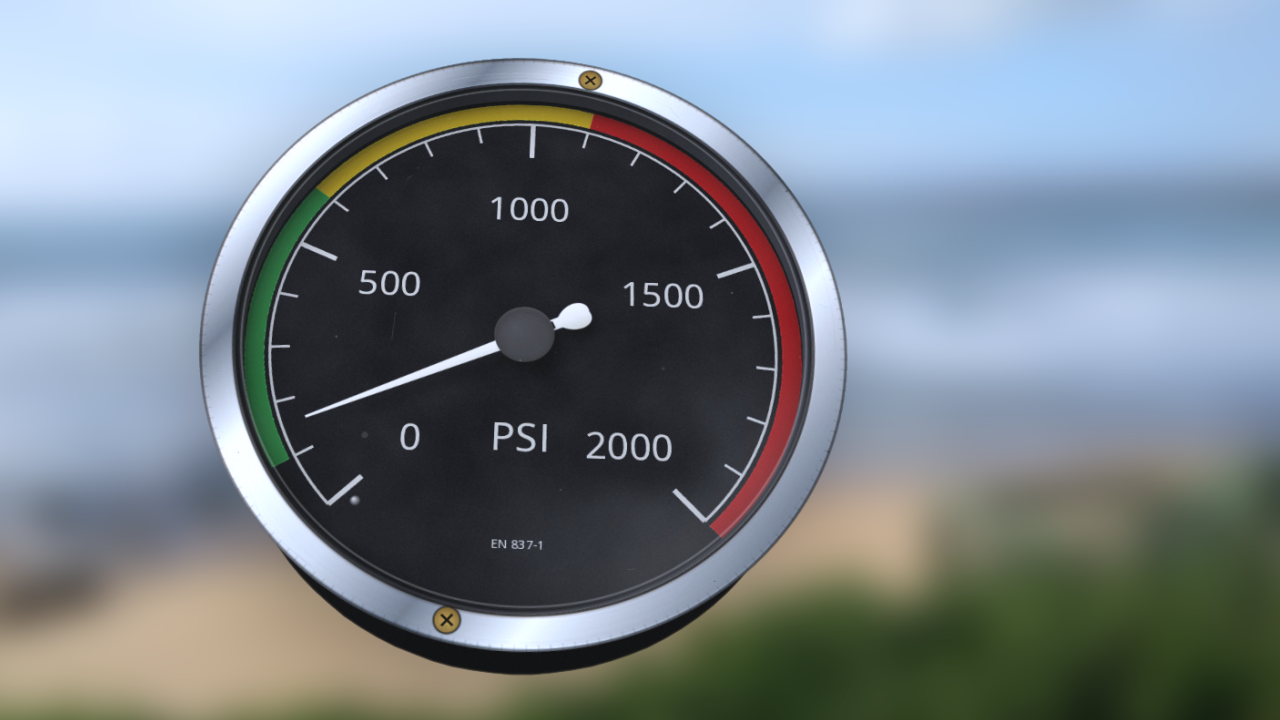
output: **150** psi
